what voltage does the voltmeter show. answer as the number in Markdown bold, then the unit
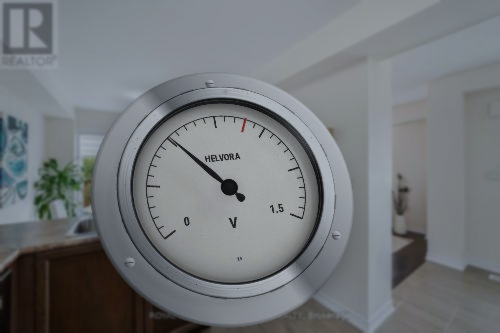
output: **0.5** V
